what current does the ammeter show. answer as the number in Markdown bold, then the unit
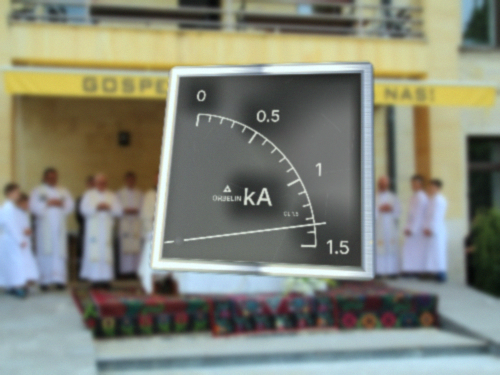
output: **1.35** kA
